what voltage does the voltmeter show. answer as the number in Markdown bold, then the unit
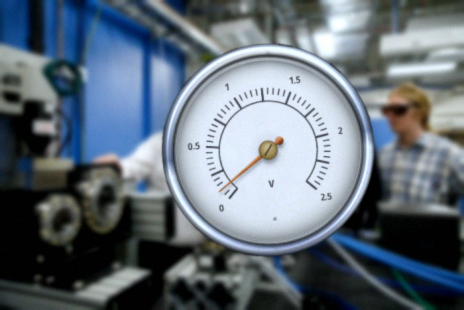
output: **0.1** V
